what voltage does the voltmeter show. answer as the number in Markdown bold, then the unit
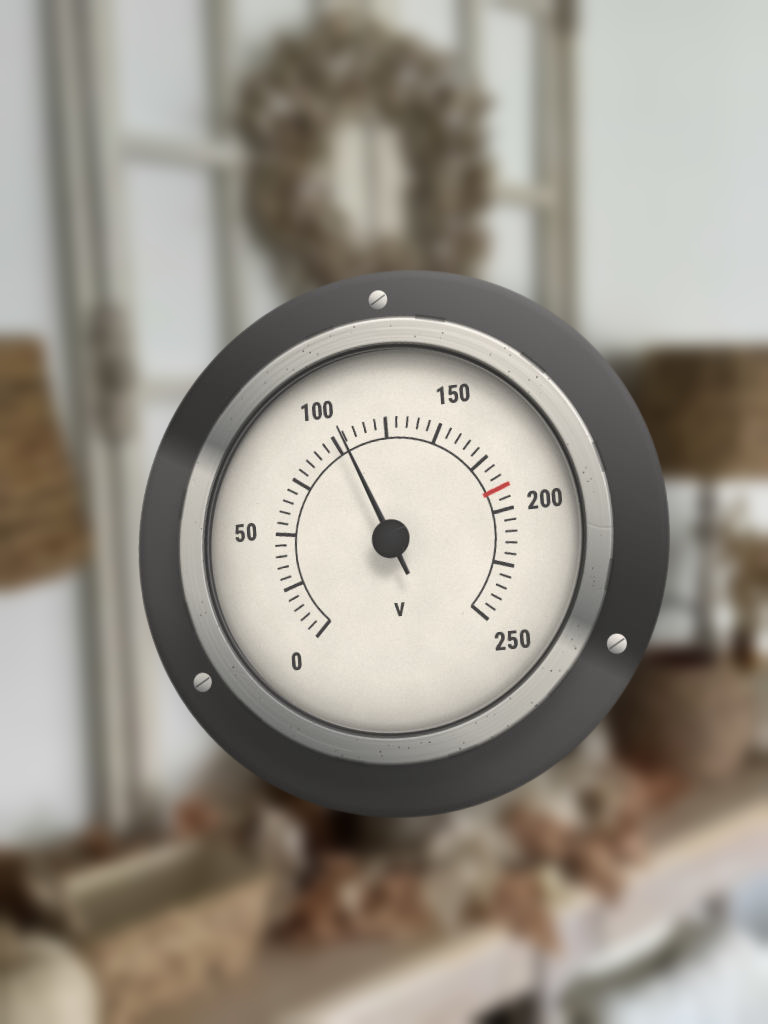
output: **105** V
